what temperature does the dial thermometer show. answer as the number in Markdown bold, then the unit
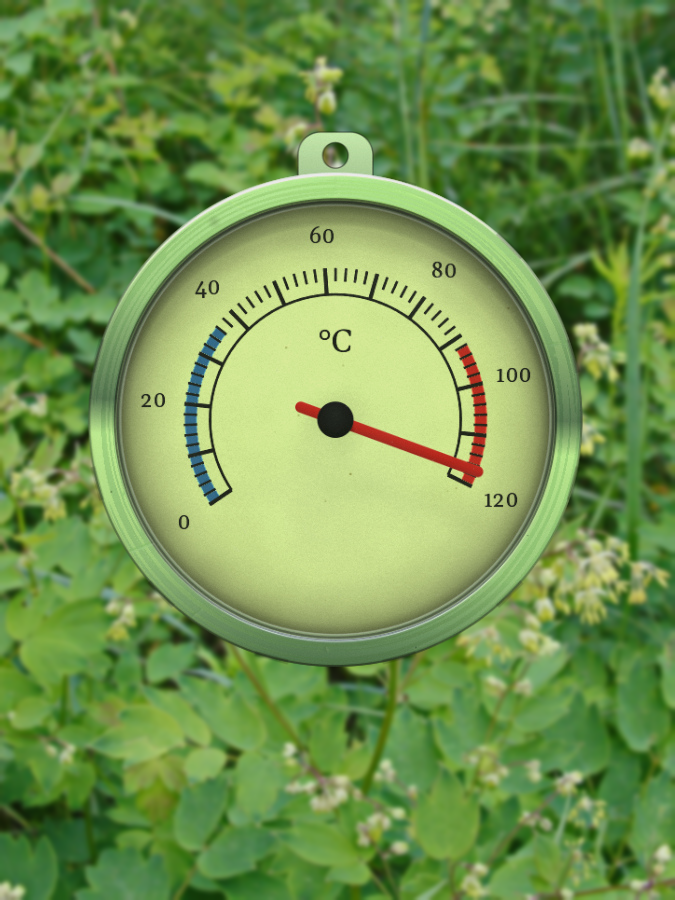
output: **117** °C
